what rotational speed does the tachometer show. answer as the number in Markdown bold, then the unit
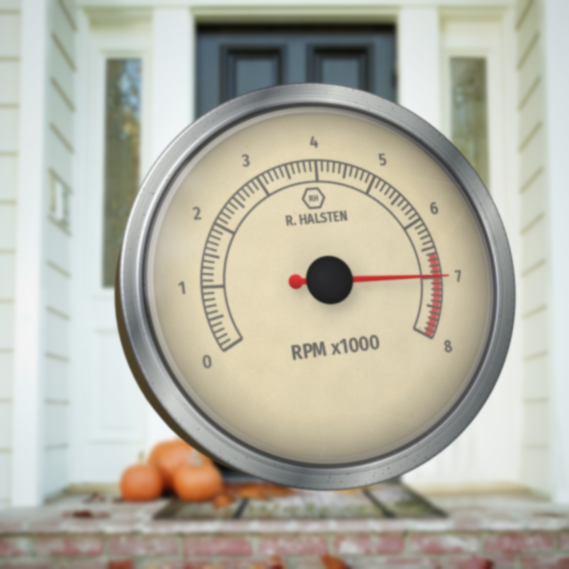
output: **7000** rpm
